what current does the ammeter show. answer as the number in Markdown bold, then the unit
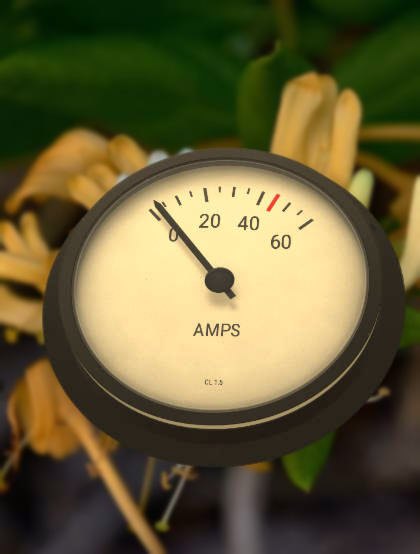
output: **2.5** A
